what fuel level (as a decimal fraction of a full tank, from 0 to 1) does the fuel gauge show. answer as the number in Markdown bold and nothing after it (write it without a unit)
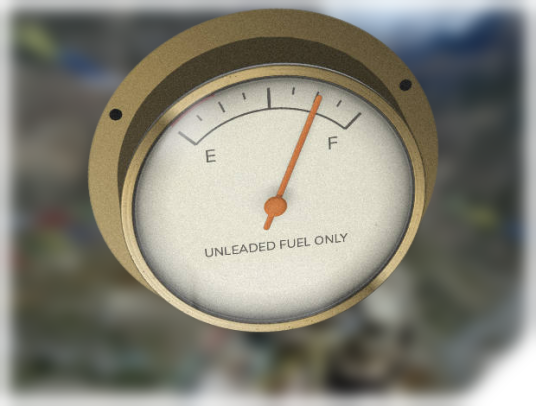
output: **0.75**
